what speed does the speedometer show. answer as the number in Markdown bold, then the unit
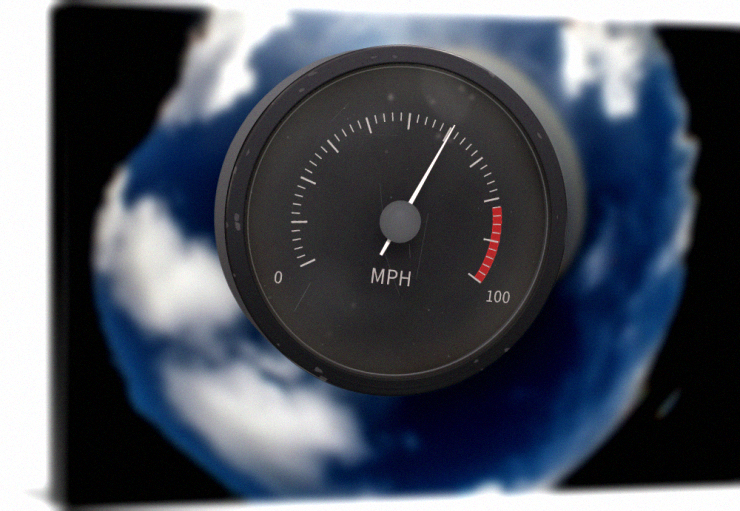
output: **60** mph
